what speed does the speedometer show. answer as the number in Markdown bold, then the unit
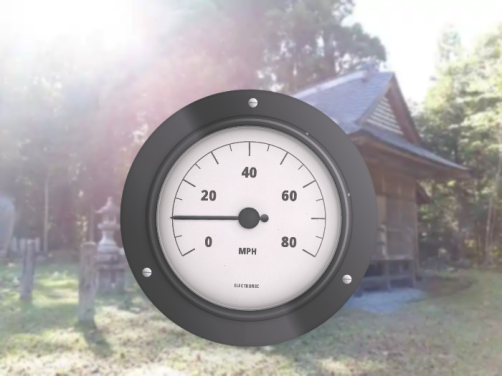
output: **10** mph
